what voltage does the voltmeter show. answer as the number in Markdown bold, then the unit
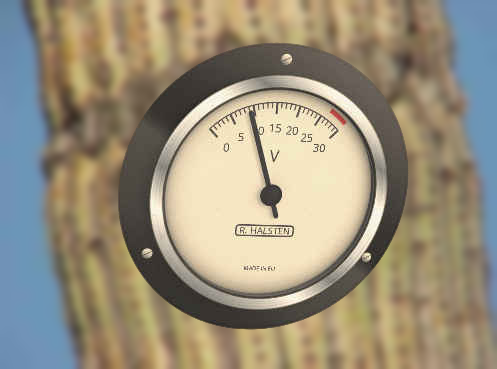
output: **9** V
